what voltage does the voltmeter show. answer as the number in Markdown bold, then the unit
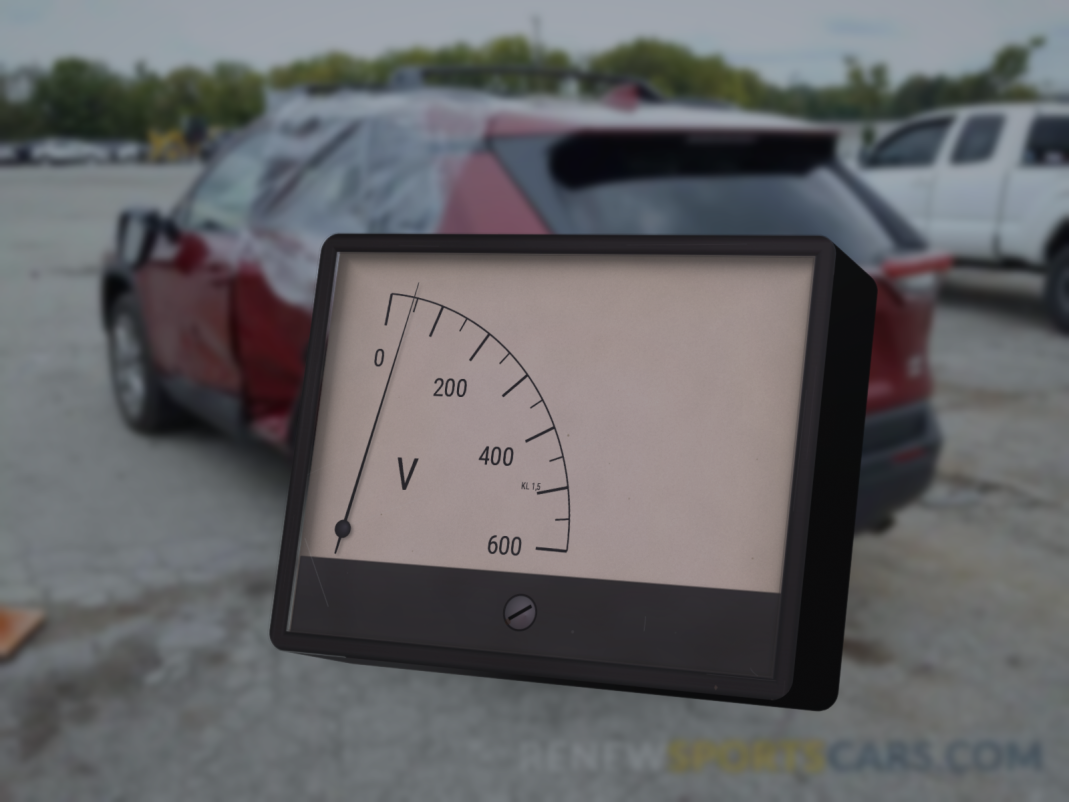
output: **50** V
